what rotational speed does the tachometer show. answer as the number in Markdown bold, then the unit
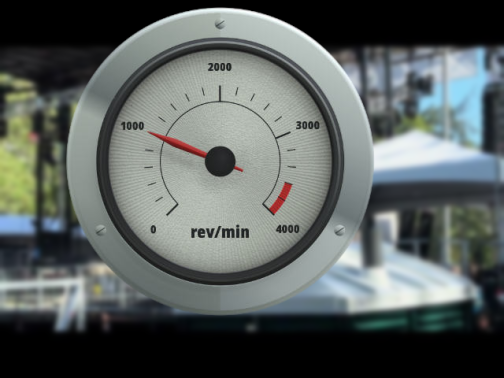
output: **1000** rpm
